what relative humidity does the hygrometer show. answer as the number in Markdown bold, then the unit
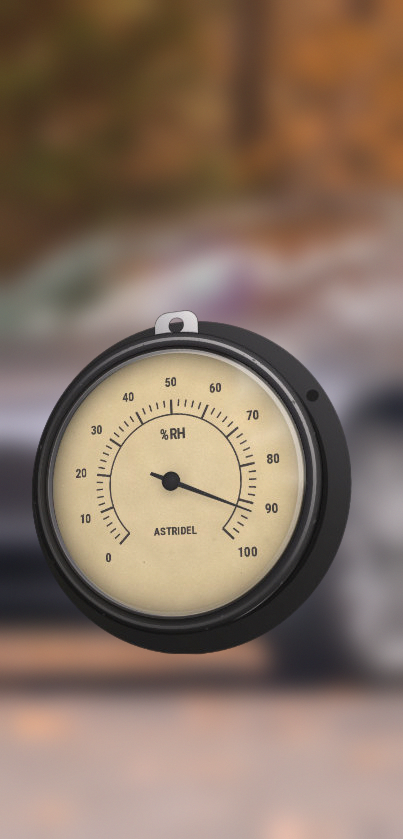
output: **92** %
